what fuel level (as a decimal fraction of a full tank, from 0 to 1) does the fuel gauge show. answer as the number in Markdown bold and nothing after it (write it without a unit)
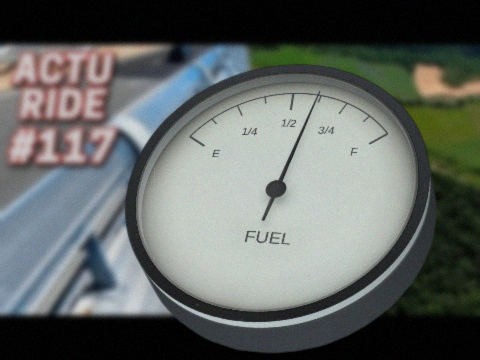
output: **0.625**
